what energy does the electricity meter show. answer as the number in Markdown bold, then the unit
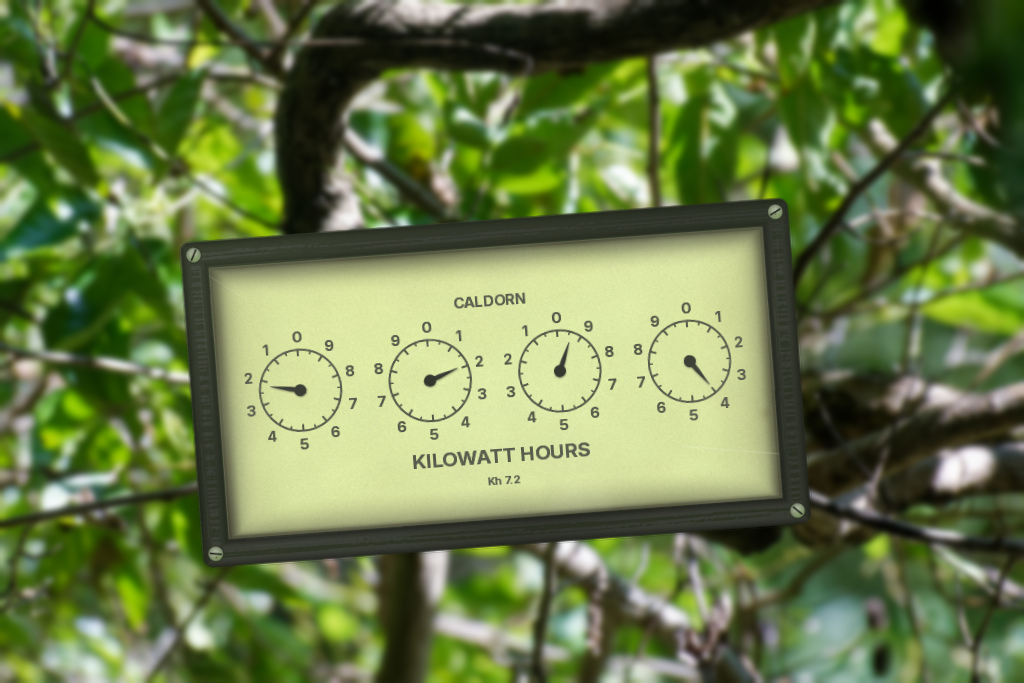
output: **2194** kWh
